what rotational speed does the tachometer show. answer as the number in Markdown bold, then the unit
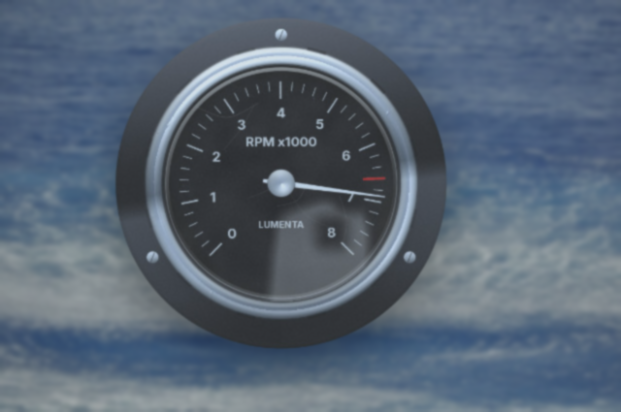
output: **6900** rpm
